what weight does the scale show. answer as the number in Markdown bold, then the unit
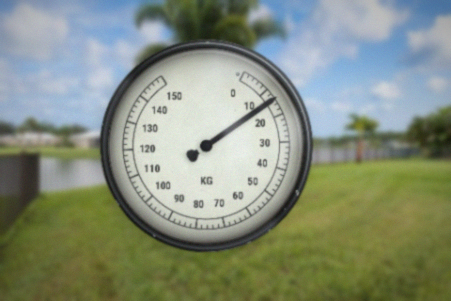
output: **14** kg
